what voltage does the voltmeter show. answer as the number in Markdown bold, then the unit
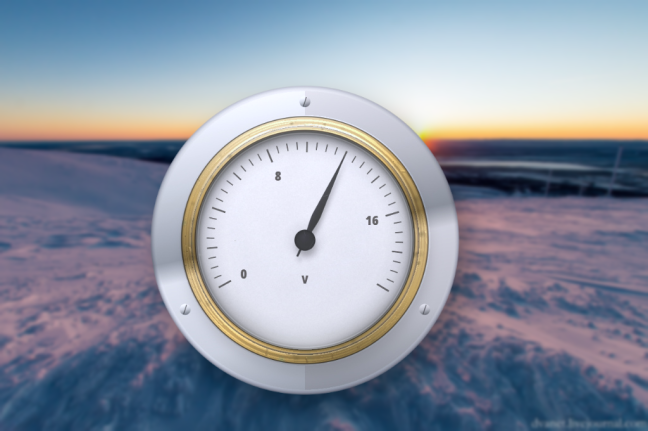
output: **12** V
